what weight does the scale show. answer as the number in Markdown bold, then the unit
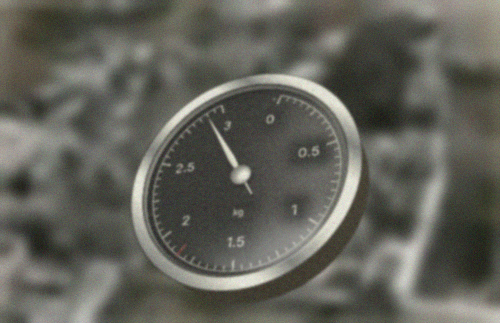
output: **2.9** kg
